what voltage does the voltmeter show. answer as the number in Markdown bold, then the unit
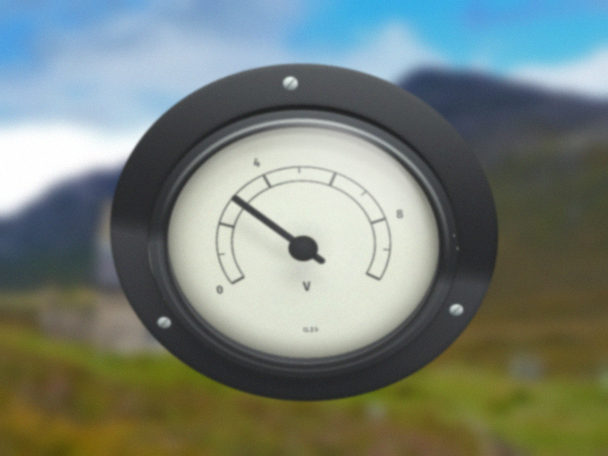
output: **3** V
